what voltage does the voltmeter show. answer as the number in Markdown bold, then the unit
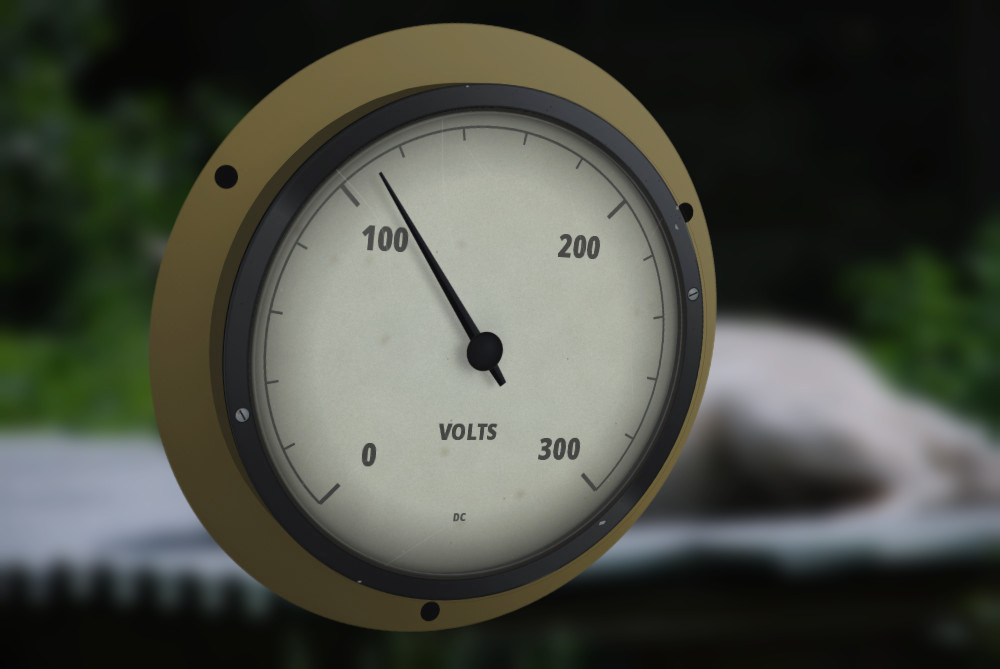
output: **110** V
